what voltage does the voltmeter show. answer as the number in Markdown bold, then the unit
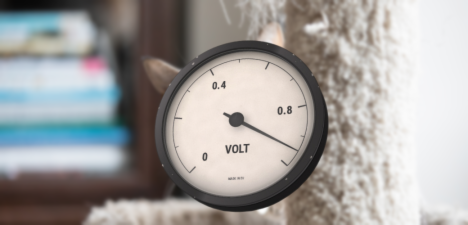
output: **0.95** V
